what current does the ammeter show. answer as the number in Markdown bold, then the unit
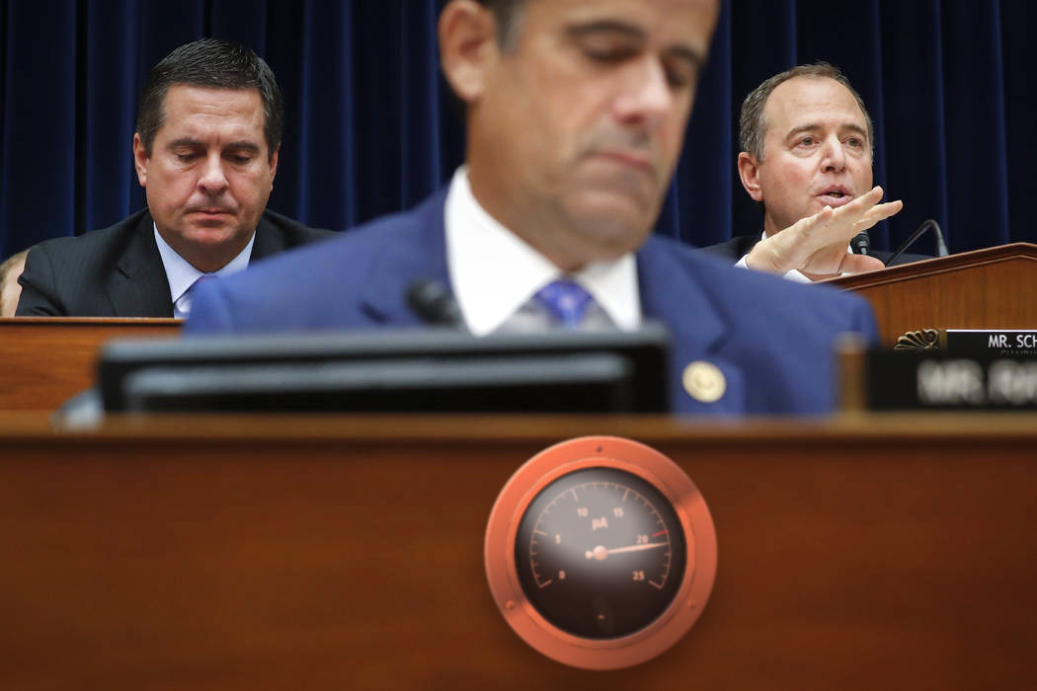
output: **21** µA
